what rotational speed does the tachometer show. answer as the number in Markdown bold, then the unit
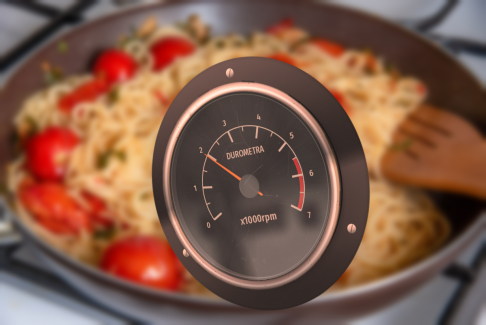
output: **2000** rpm
